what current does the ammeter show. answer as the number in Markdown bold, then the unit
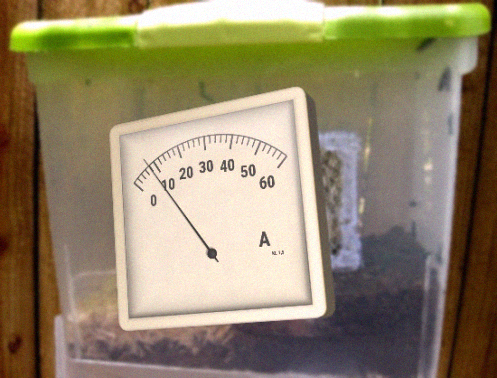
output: **8** A
